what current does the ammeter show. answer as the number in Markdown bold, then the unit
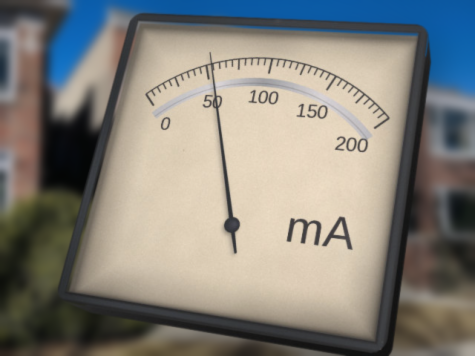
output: **55** mA
